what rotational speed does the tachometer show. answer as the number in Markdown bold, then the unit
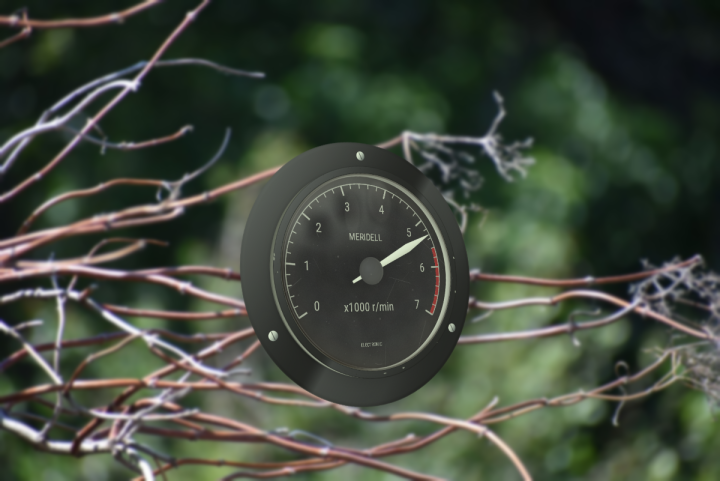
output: **5300** rpm
